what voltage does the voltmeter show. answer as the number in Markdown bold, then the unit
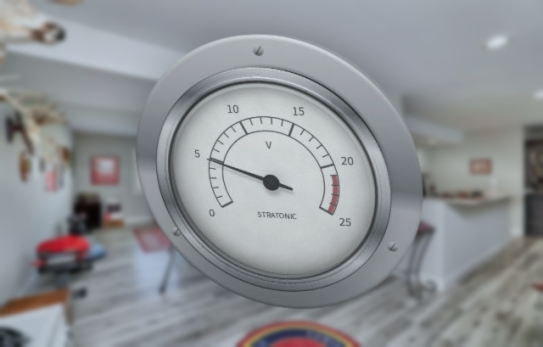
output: **5** V
